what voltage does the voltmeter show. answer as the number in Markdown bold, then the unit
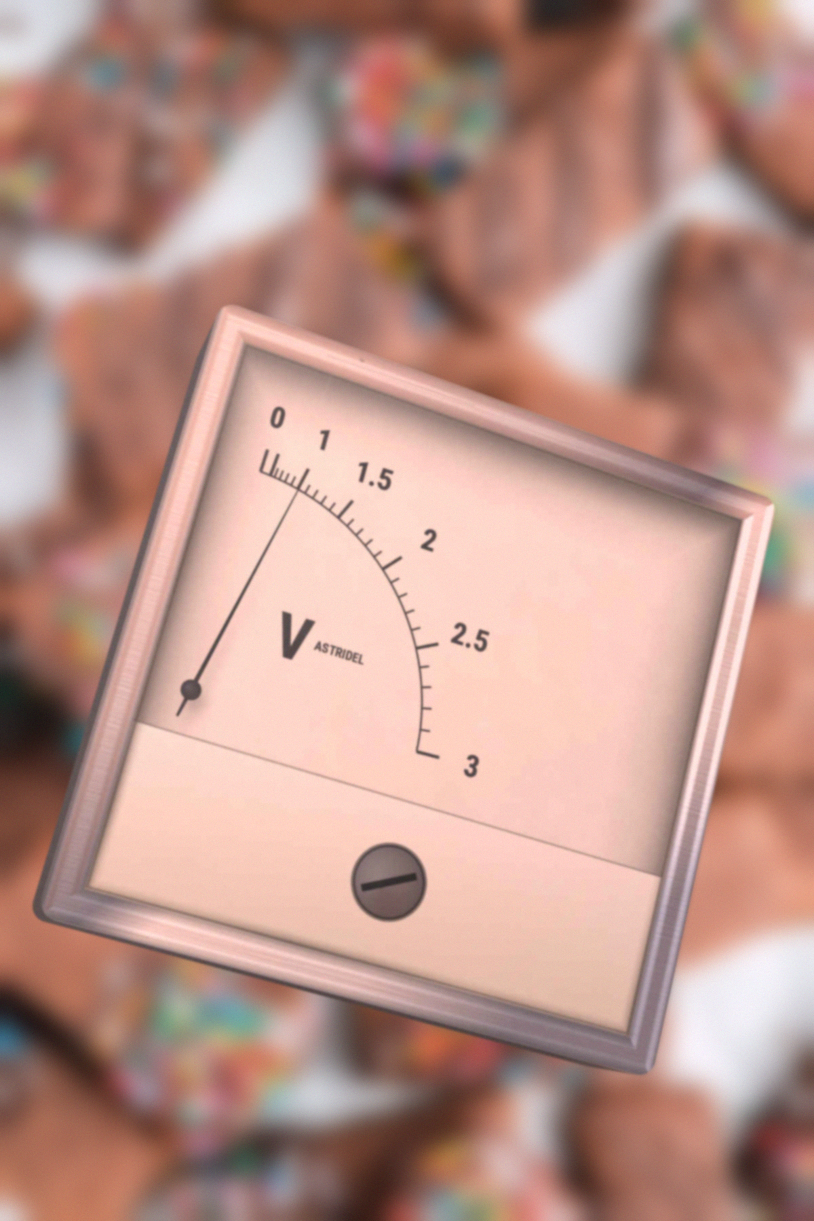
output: **1** V
